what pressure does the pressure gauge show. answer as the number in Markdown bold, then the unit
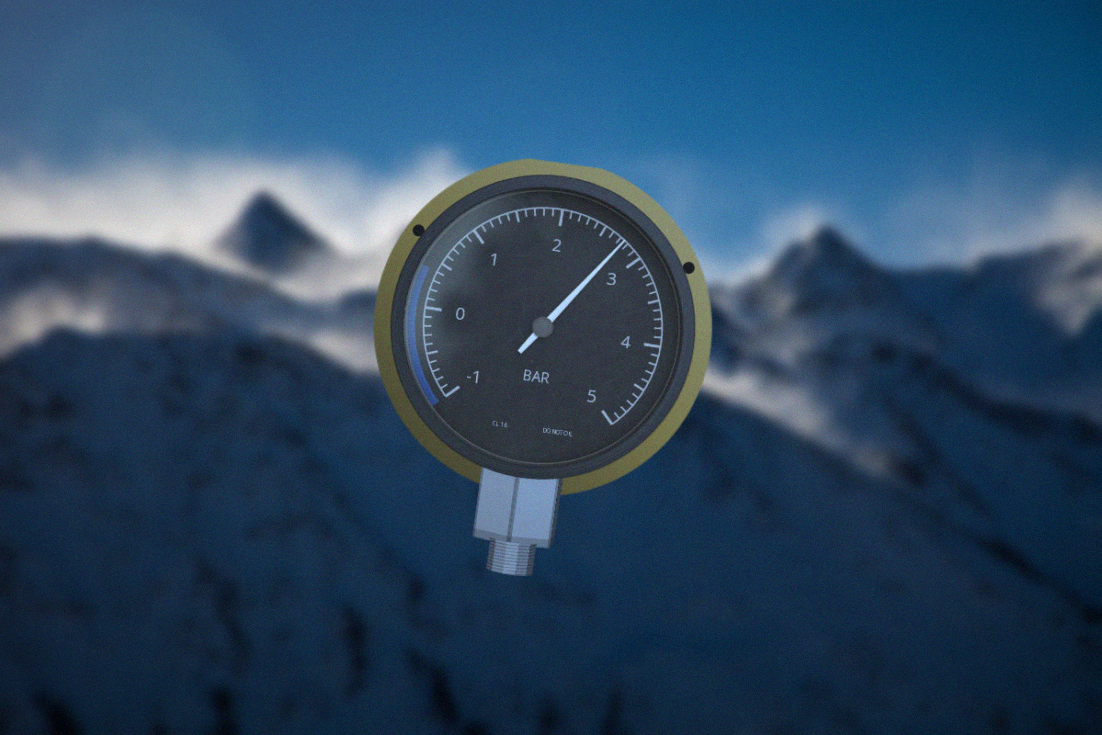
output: **2.75** bar
